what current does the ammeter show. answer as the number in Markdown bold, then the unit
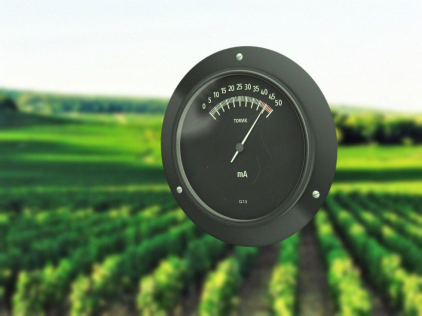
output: **45** mA
